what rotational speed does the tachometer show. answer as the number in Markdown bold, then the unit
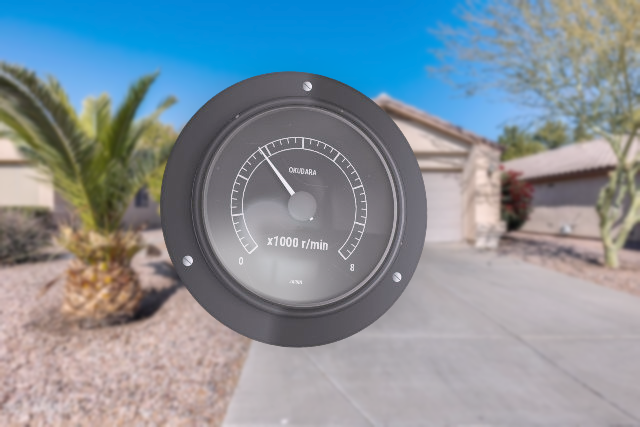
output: **2800** rpm
